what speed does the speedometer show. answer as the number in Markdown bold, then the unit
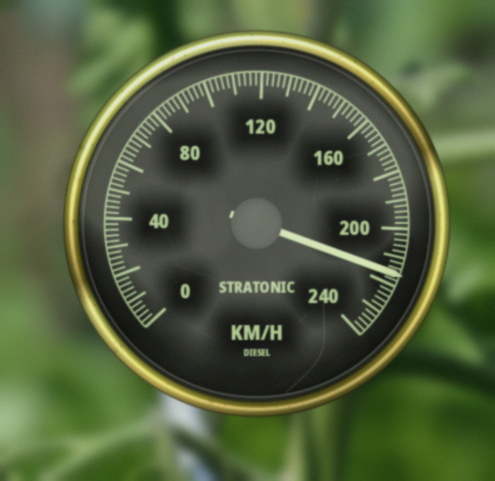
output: **216** km/h
